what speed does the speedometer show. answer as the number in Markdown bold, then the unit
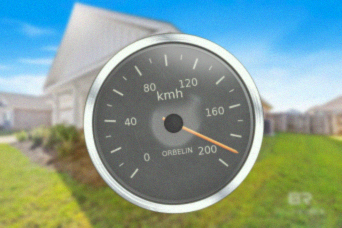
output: **190** km/h
